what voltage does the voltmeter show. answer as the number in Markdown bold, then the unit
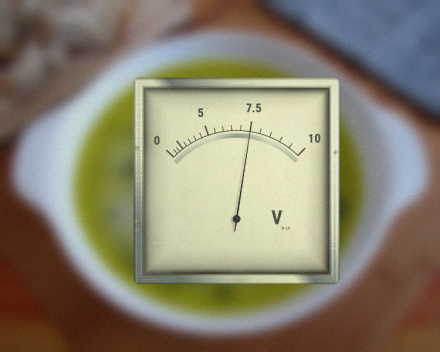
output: **7.5** V
